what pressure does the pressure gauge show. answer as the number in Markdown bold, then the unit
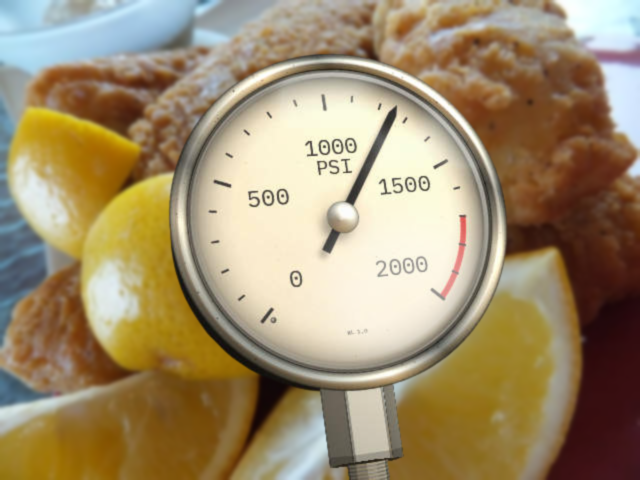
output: **1250** psi
